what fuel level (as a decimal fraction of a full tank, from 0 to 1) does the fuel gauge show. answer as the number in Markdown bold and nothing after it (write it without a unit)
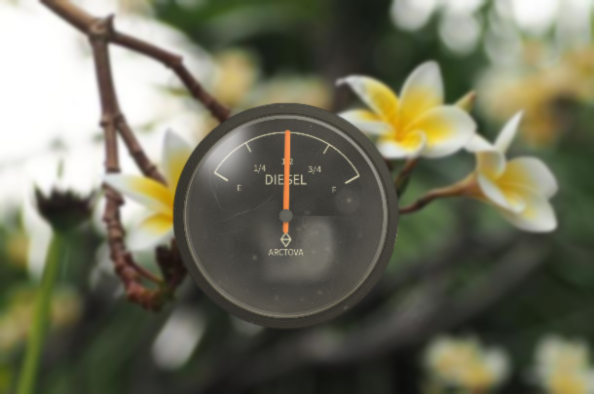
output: **0.5**
